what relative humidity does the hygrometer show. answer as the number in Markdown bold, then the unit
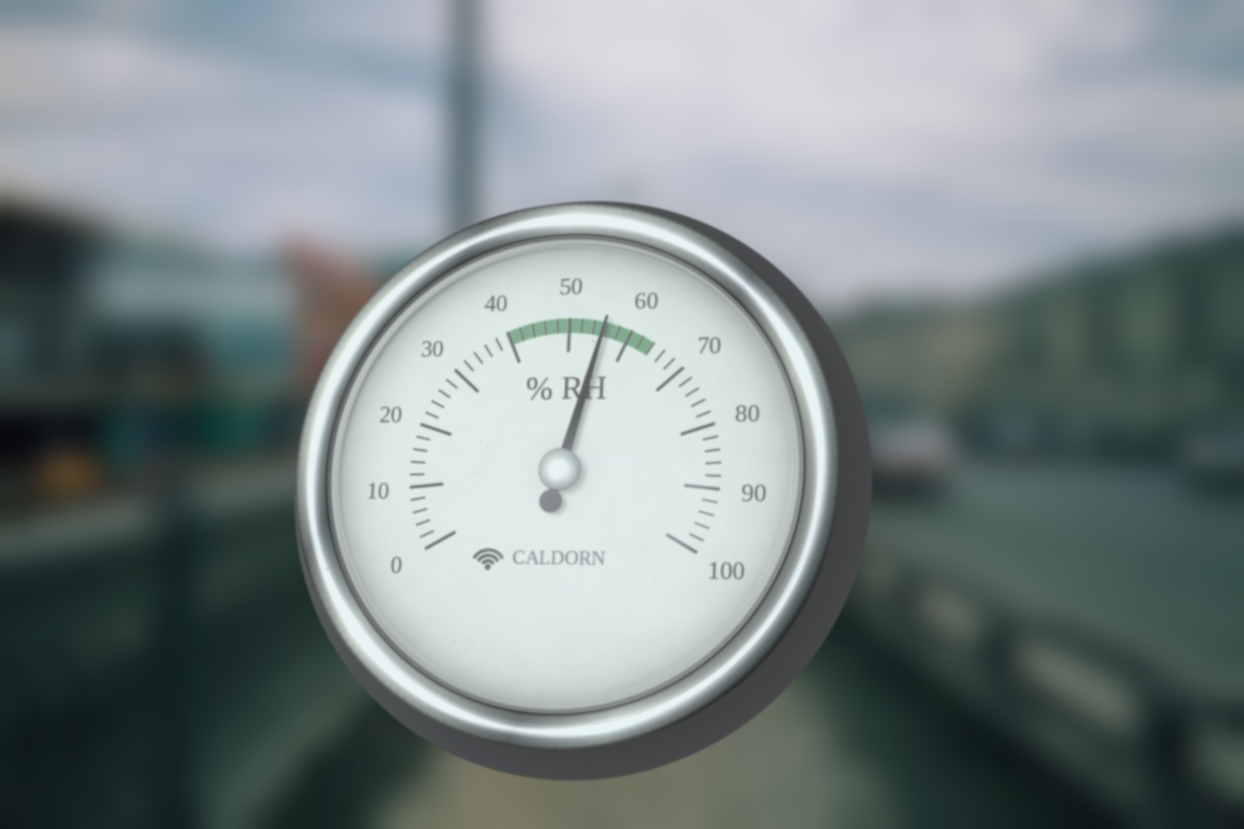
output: **56** %
